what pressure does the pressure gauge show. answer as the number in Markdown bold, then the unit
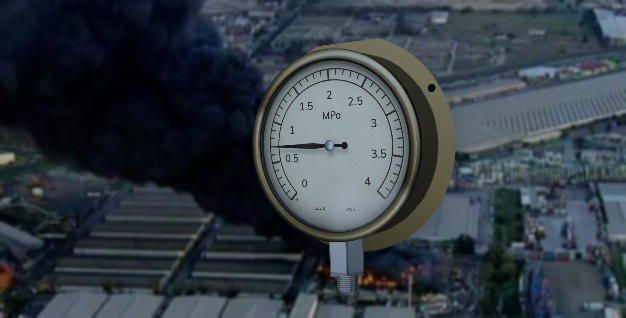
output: **0.7** MPa
